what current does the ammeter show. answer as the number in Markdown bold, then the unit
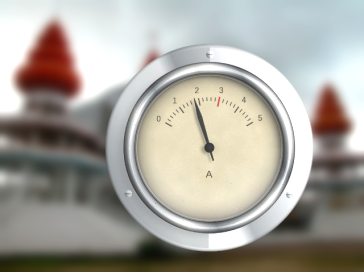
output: **1.8** A
